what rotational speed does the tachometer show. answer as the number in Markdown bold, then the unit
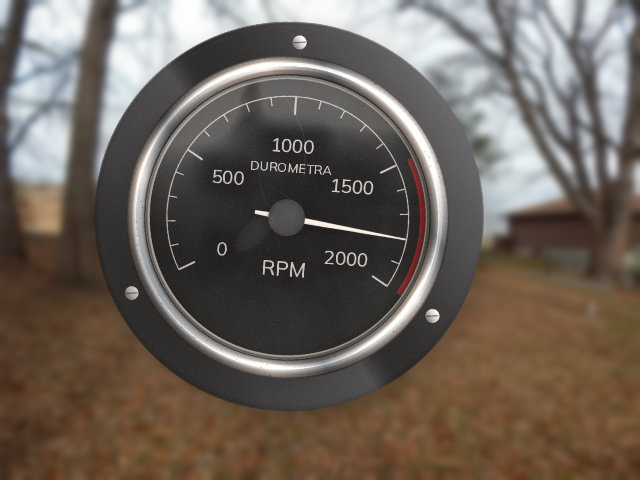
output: **1800** rpm
